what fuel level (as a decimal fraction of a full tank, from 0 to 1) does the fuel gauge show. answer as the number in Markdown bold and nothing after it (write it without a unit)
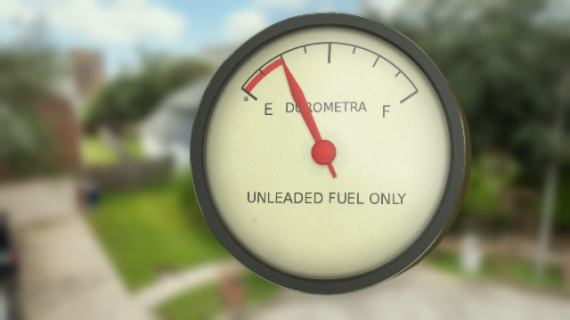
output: **0.25**
